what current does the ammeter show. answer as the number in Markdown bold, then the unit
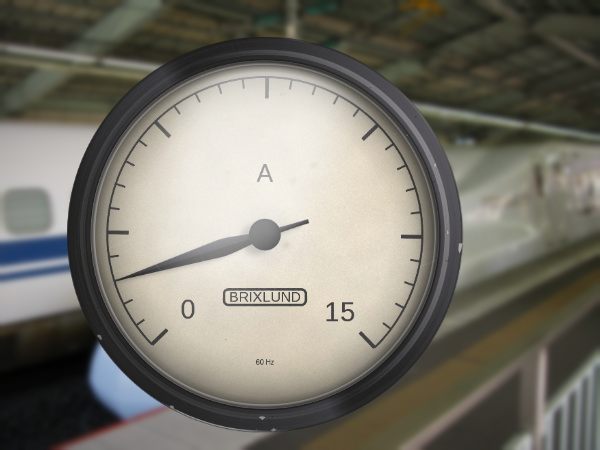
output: **1.5** A
